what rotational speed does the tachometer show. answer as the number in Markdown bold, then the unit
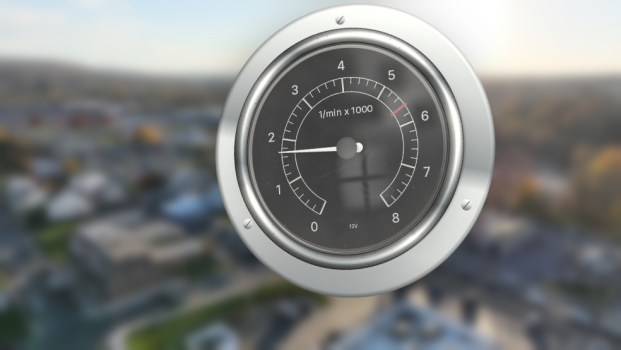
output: **1700** rpm
